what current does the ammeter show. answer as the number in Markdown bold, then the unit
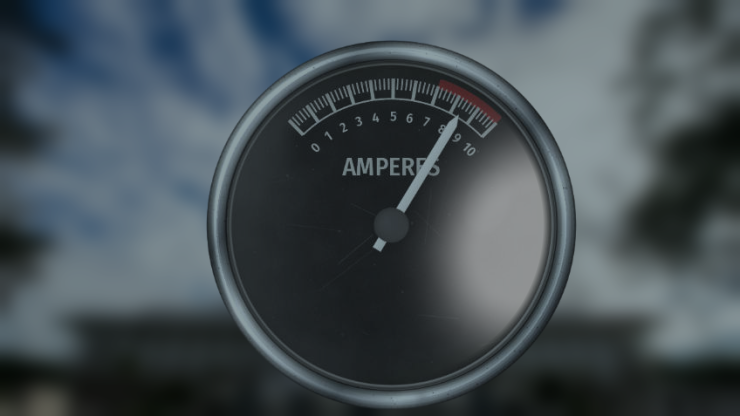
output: **8.4** A
